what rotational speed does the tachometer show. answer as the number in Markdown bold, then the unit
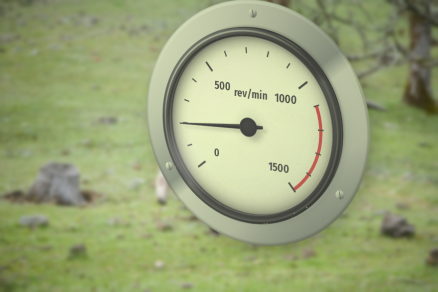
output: **200** rpm
